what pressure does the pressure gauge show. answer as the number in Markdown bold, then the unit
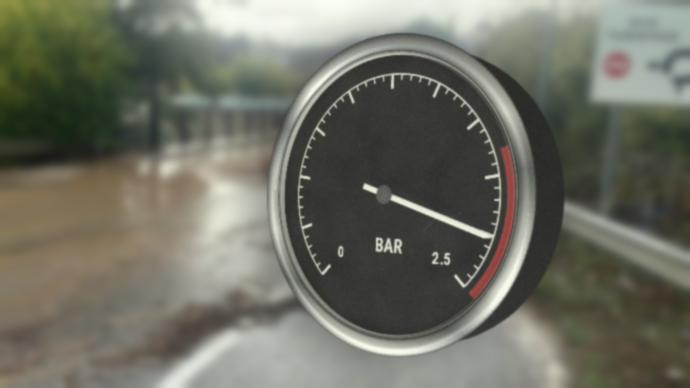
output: **2.25** bar
